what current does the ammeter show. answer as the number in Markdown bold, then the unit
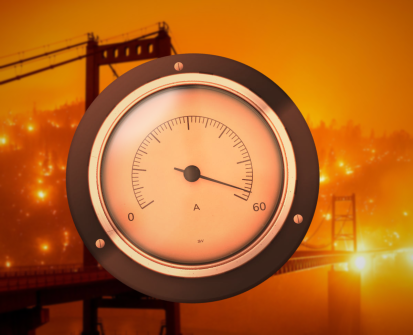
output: **58** A
